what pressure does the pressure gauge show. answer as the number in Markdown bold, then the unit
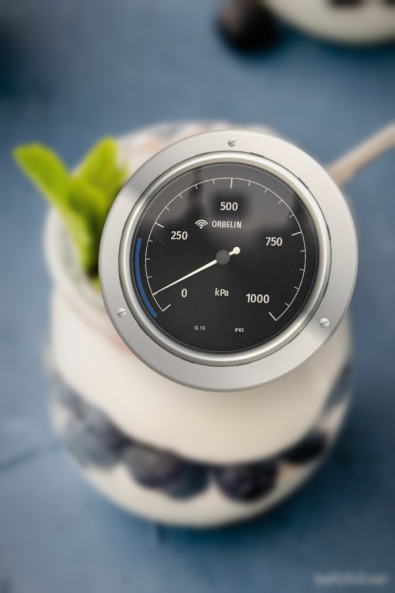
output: **50** kPa
